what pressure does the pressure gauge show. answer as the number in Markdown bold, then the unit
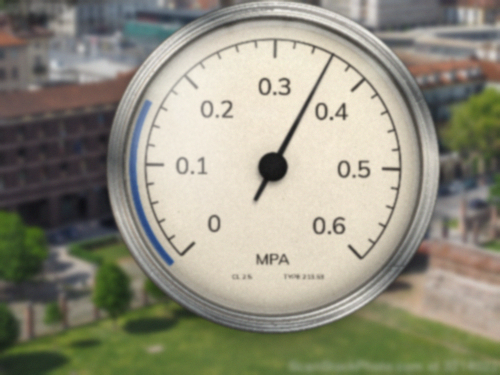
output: **0.36** MPa
